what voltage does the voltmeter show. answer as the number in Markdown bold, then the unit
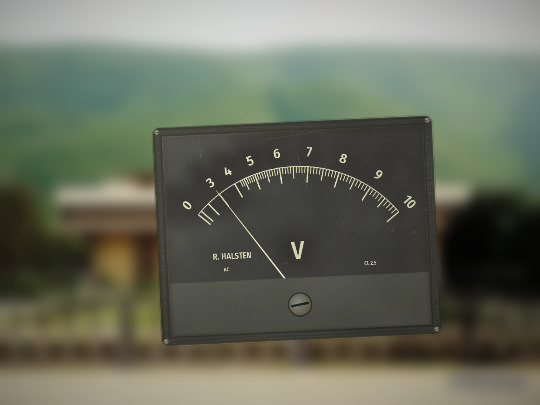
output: **3** V
